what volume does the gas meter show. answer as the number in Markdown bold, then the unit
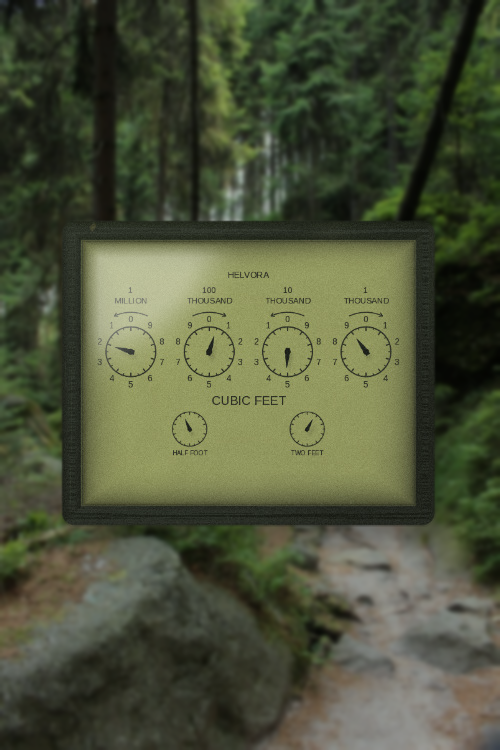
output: **204900** ft³
